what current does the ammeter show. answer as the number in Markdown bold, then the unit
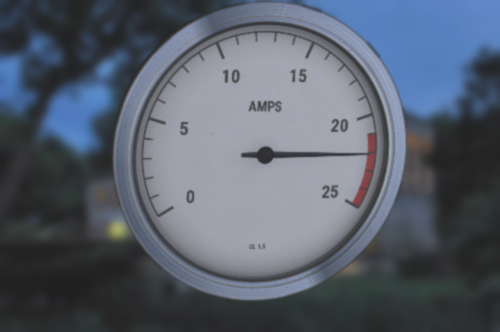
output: **22** A
